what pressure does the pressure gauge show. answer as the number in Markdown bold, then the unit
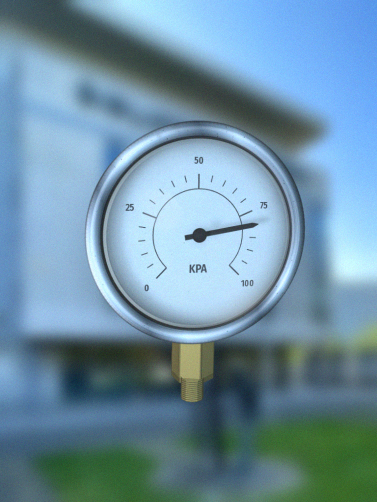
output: **80** kPa
